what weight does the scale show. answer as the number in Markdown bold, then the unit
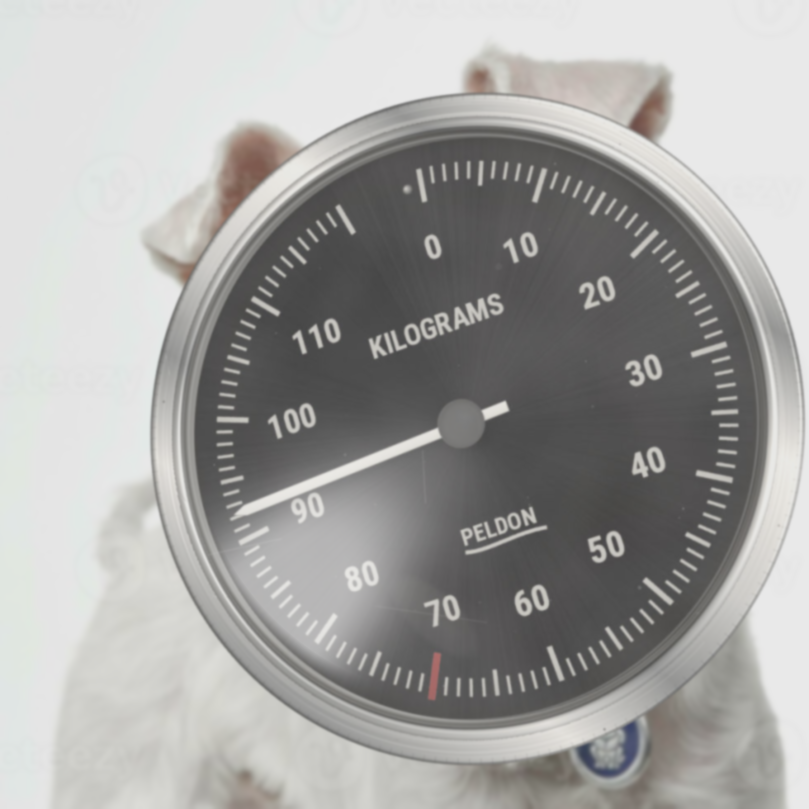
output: **92** kg
